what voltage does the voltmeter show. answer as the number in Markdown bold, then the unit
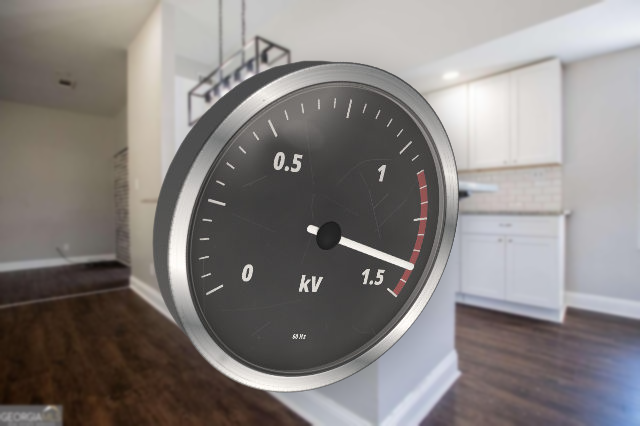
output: **1.4** kV
